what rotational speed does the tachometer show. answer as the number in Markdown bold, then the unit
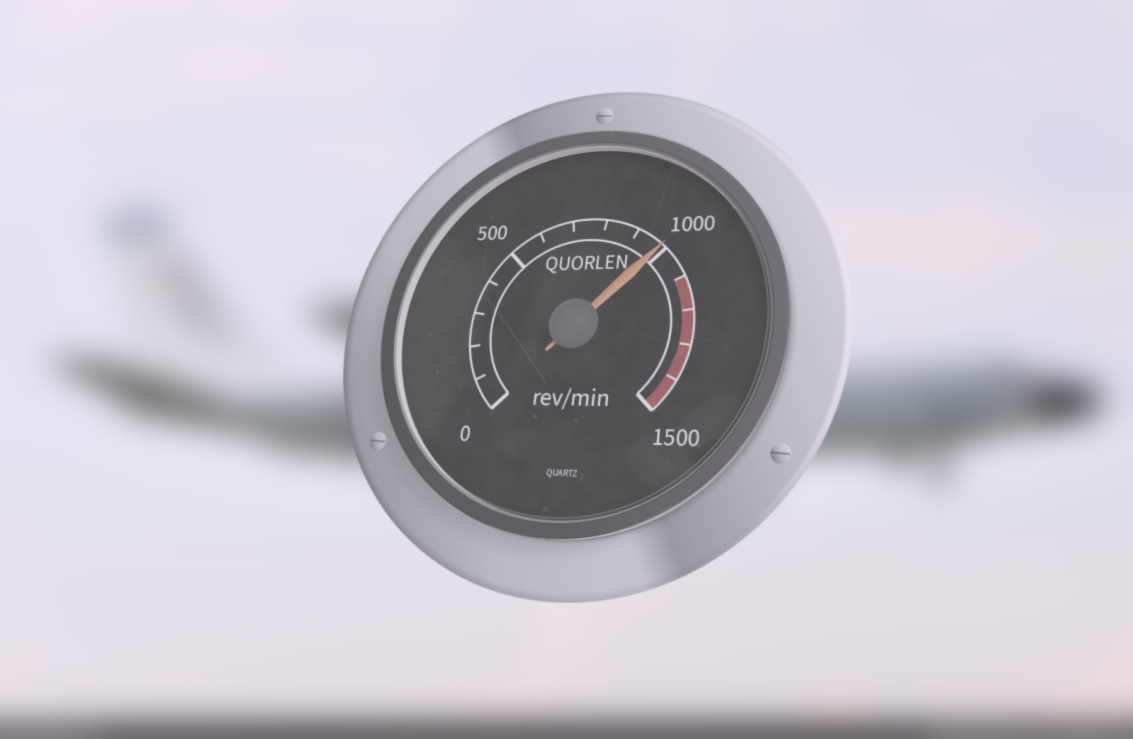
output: **1000** rpm
